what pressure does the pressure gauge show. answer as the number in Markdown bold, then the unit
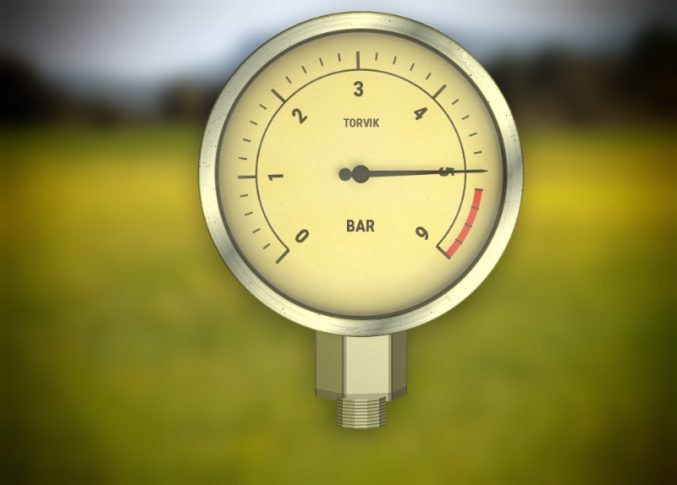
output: **5** bar
